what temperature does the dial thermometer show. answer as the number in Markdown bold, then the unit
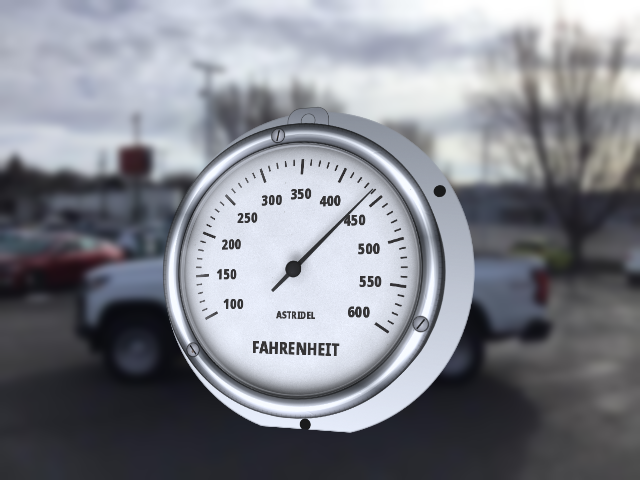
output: **440** °F
